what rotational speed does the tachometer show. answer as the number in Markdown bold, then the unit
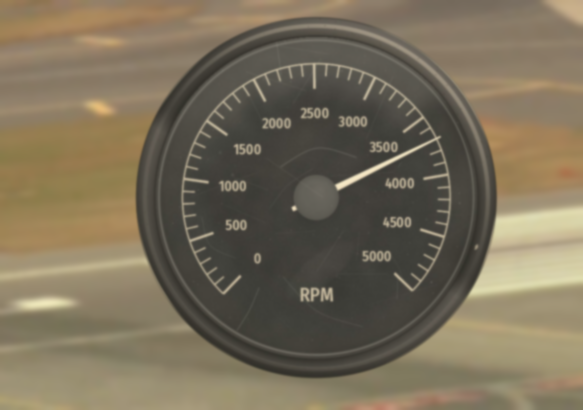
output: **3700** rpm
